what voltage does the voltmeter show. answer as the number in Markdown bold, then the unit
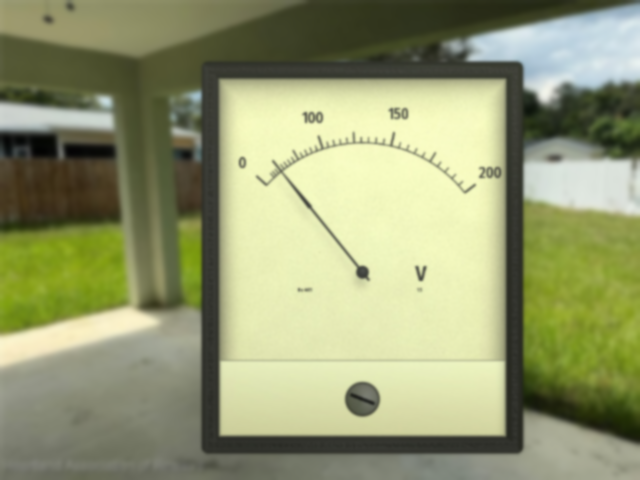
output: **50** V
